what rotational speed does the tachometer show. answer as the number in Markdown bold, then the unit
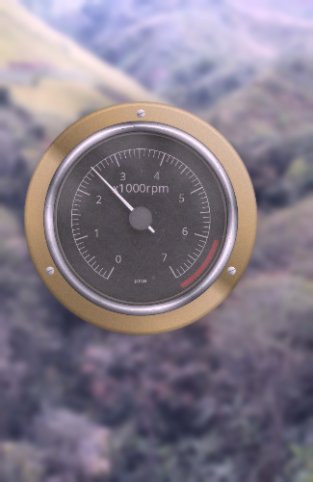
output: **2500** rpm
